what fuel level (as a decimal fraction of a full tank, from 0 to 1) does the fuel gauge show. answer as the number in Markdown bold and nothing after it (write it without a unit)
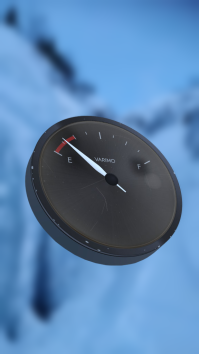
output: **0.125**
